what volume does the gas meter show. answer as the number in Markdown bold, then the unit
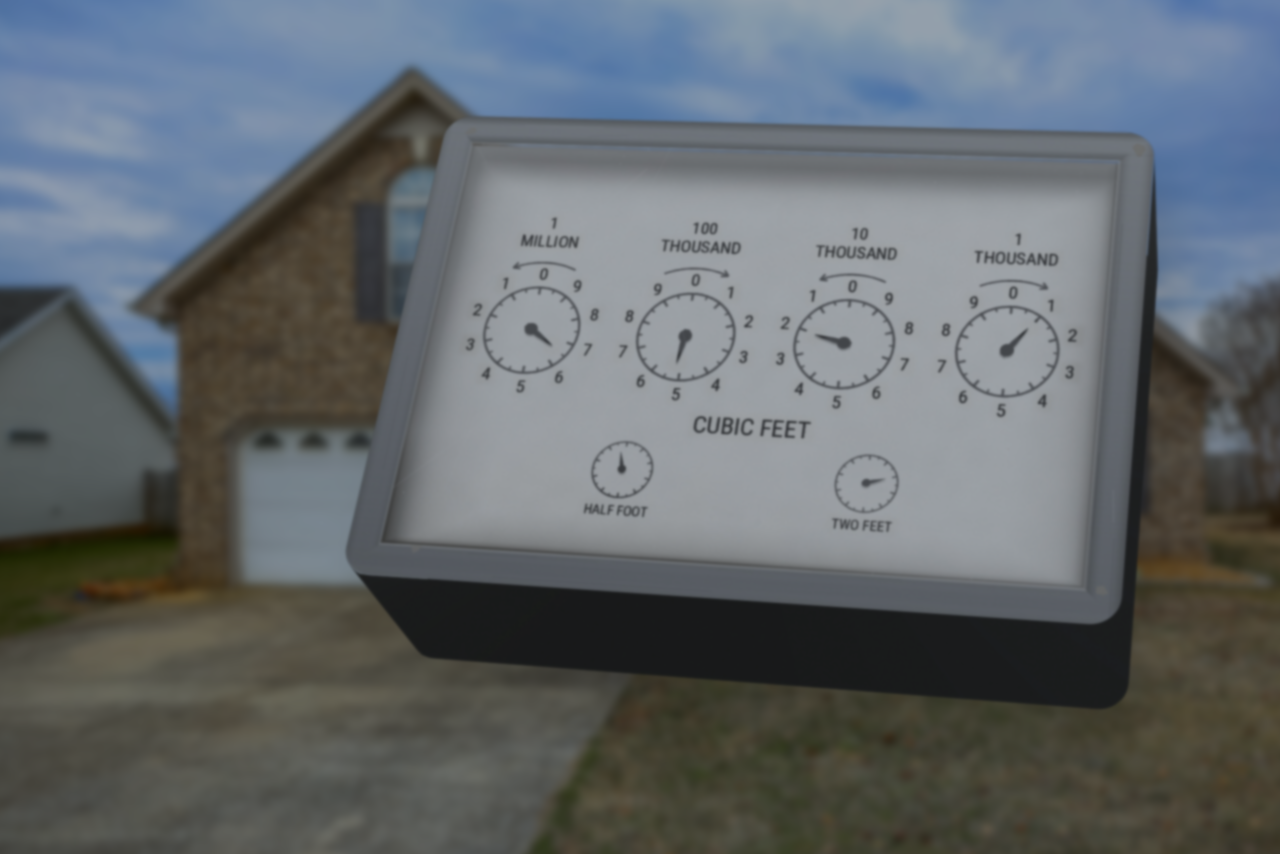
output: **652100** ft³
